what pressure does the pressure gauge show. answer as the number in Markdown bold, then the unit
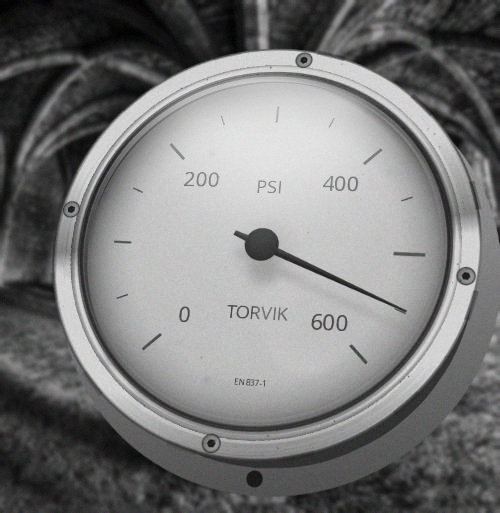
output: **550** psi
